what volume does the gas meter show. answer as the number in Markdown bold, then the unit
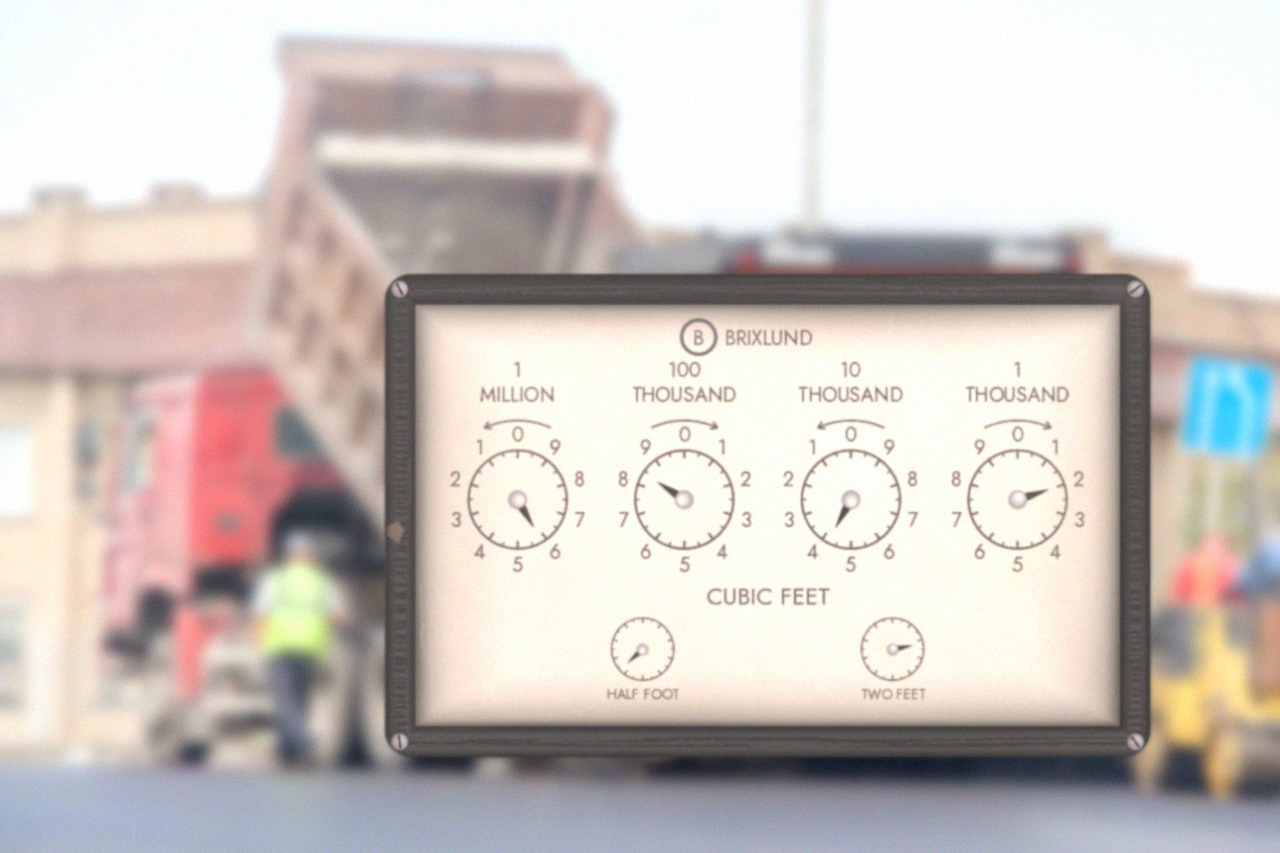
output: **584200** ft³
